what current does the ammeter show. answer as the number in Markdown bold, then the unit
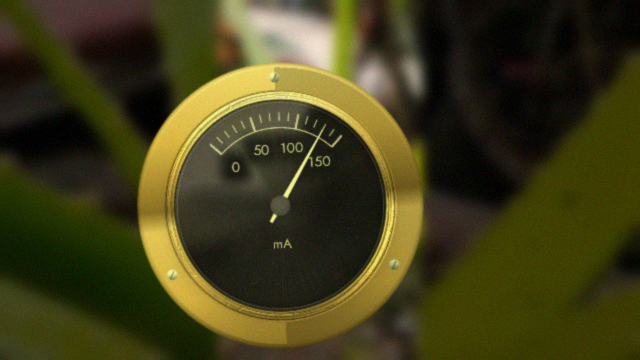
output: **130** mA
